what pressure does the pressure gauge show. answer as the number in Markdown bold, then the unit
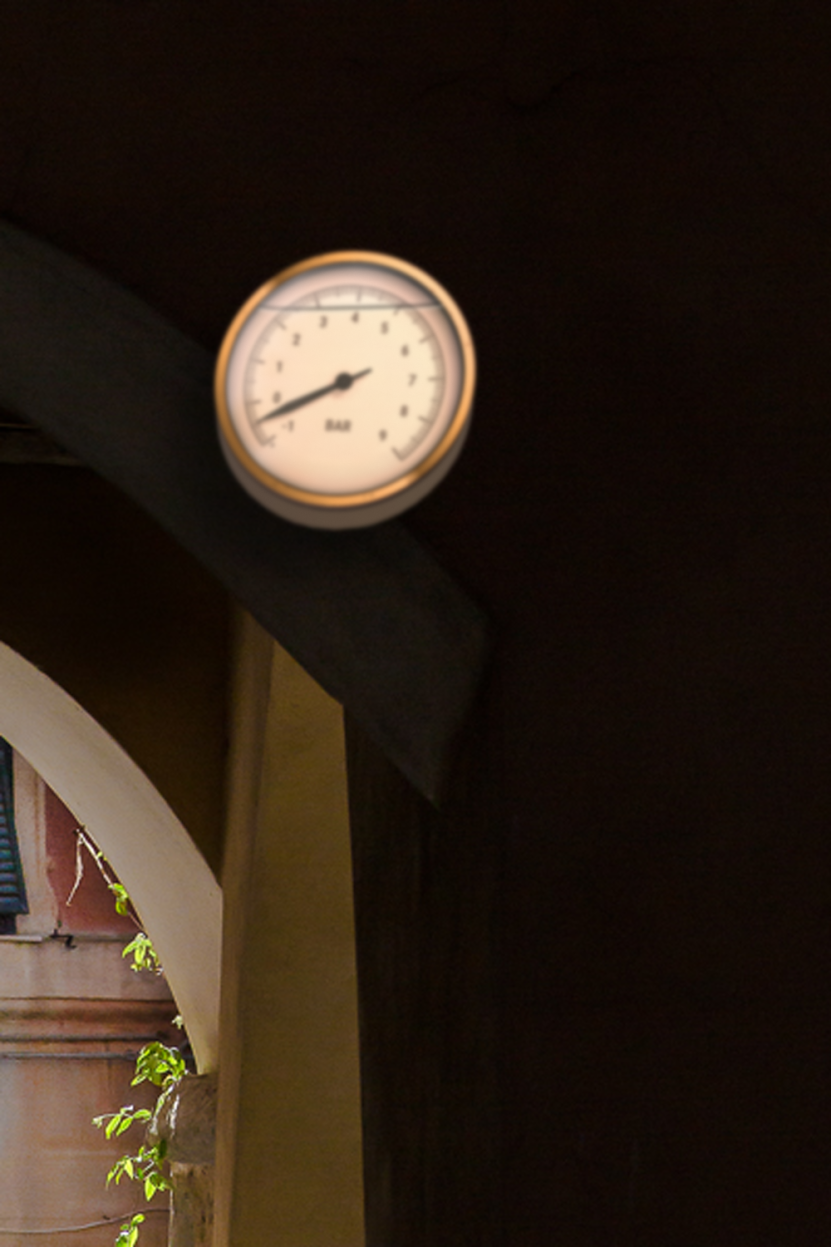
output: **-0.5** bar
